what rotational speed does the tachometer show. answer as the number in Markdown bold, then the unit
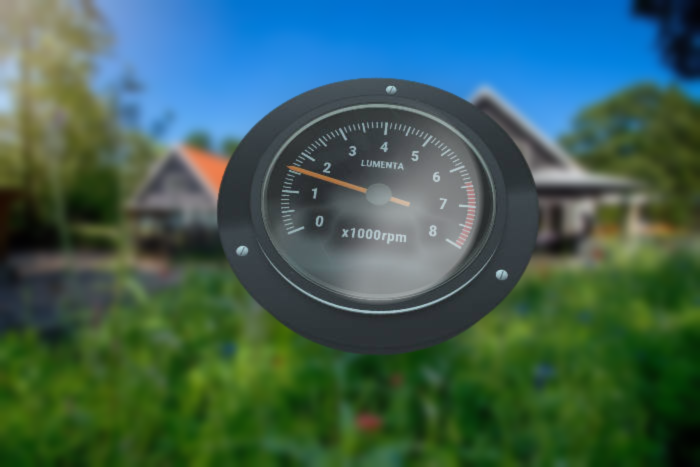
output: **1500** rpm
